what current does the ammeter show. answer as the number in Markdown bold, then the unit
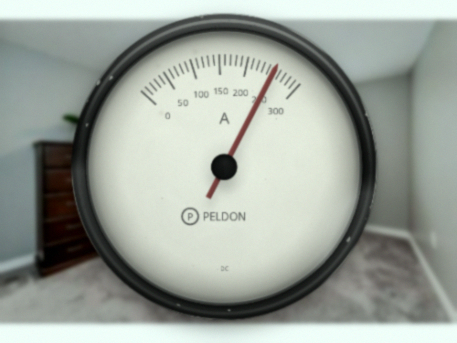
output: **250** A
